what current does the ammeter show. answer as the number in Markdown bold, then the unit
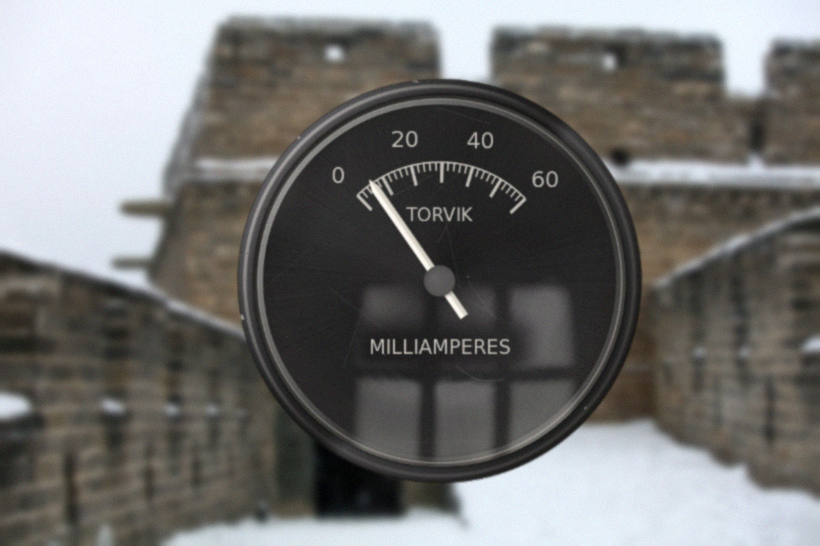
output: **6** mA
